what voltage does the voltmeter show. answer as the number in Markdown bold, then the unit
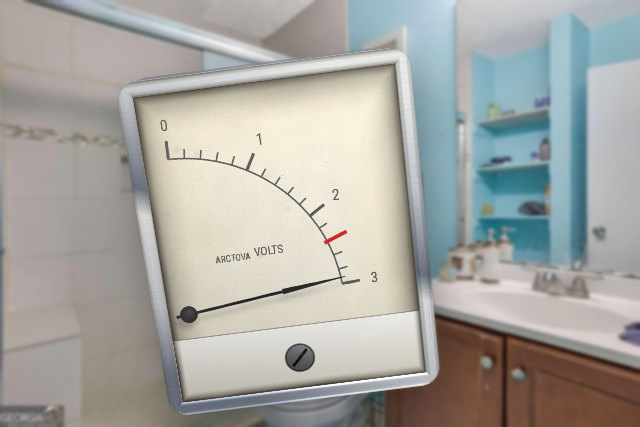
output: **2.9** V
